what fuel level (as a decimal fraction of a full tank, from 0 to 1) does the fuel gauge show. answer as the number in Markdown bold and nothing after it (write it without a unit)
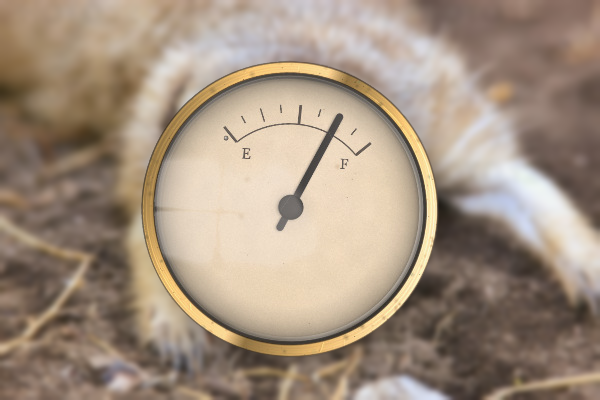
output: **0.75**
